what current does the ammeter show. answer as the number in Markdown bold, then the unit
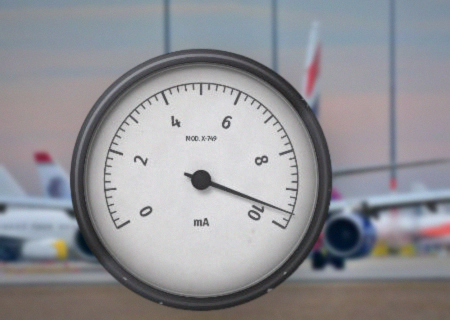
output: **9.6** mA
